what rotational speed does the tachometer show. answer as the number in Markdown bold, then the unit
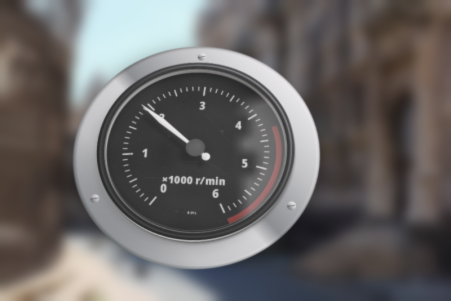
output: **1900** rpm
